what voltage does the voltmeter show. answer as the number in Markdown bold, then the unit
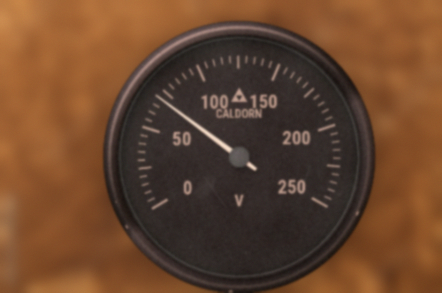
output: **70** V
